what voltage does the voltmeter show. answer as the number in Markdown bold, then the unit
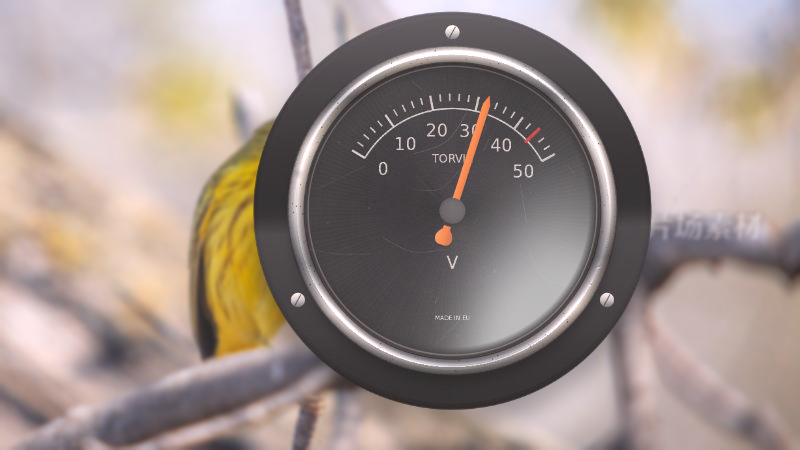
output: **32** V
